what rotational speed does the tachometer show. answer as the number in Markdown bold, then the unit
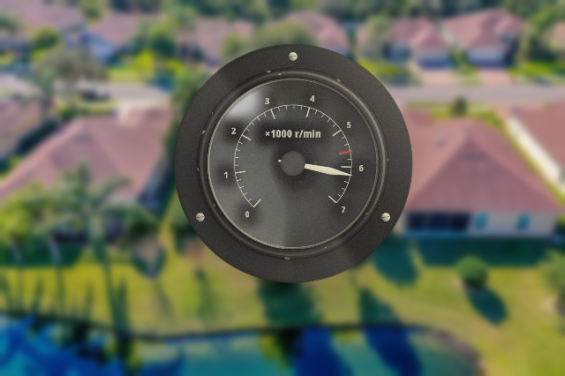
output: **6200** rpm
